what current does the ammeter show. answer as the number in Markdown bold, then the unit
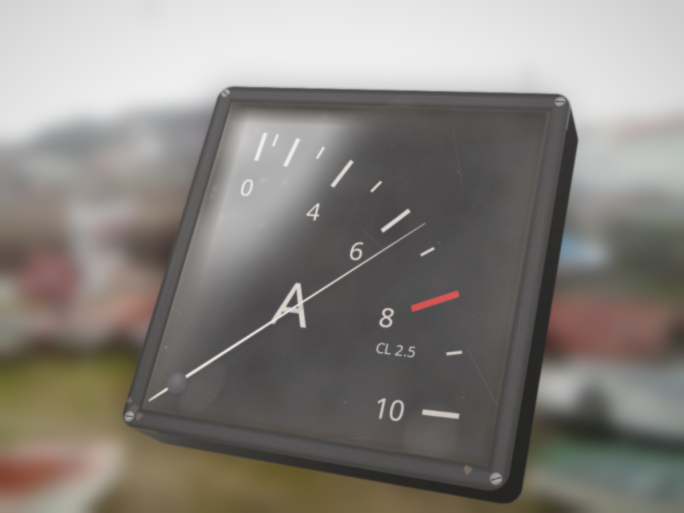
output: **6.5** A
